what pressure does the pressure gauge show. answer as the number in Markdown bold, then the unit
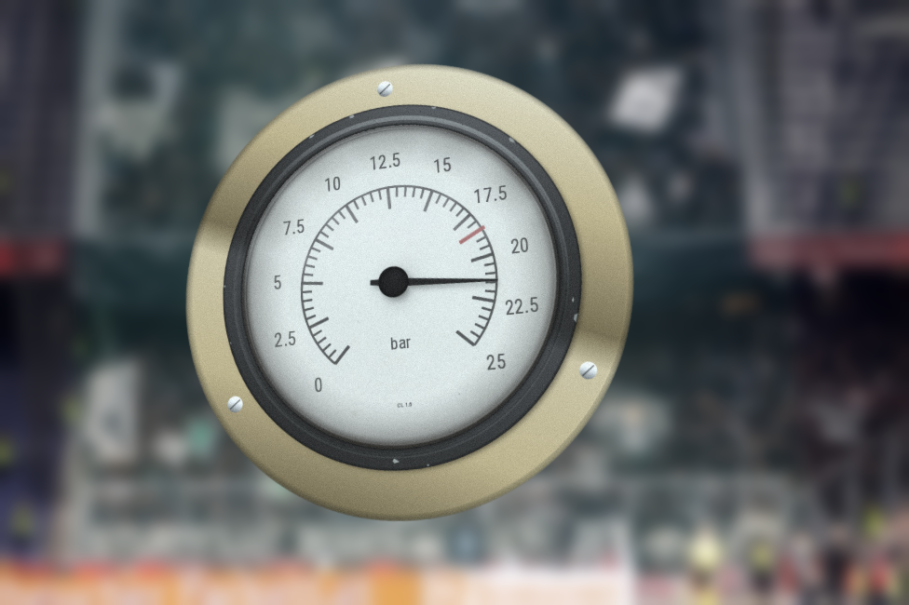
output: **21.5** bar
